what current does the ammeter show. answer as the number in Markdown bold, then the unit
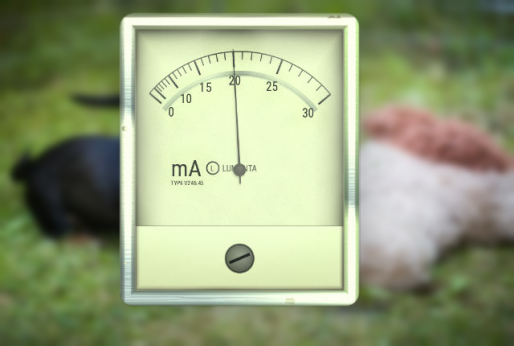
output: **20** mA
